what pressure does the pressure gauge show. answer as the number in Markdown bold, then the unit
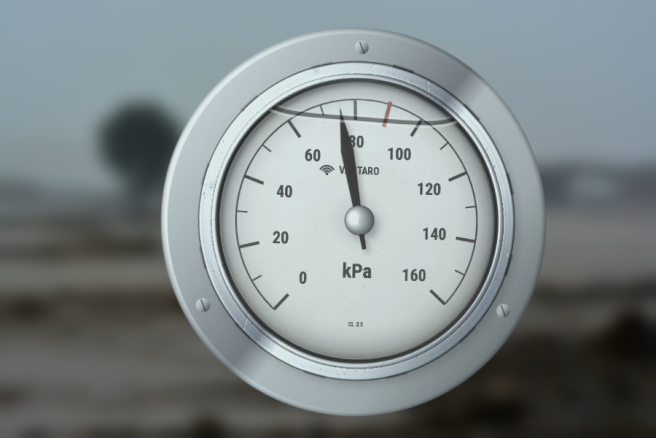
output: **75** kPa
